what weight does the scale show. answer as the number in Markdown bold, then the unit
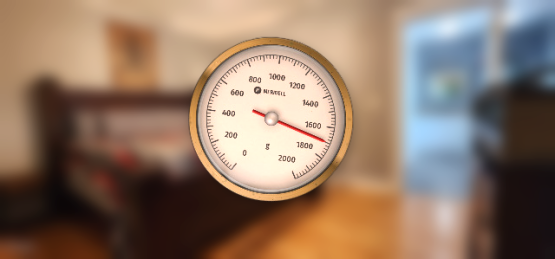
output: **1700** g
